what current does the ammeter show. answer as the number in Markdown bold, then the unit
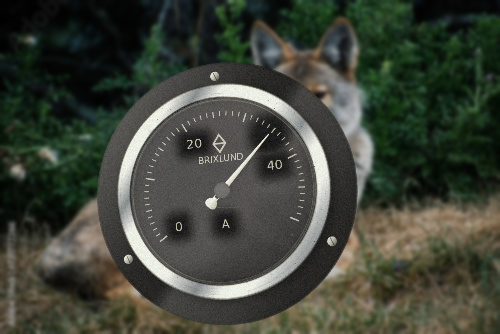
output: **35** A
